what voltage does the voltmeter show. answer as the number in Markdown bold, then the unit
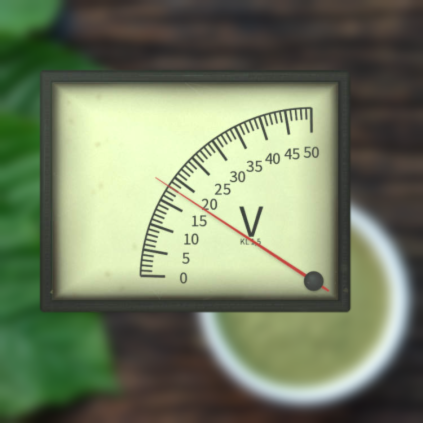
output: **18** V
